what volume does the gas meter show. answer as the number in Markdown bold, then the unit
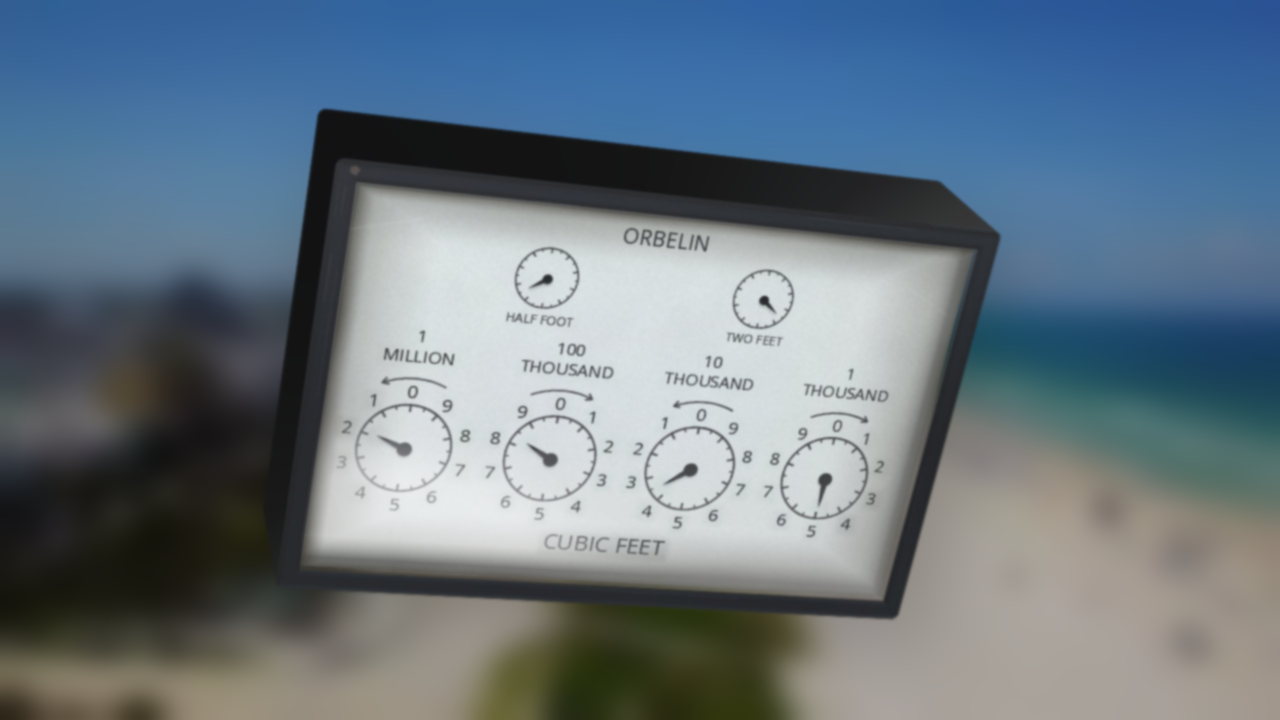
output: **183500** ft³
